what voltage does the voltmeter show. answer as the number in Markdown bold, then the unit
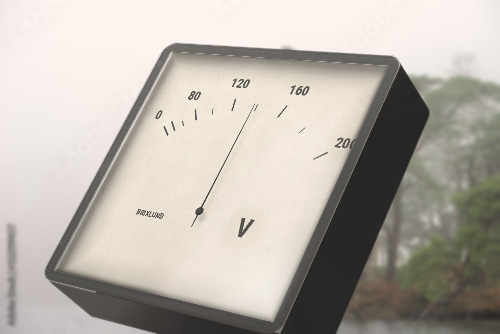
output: **140** V
